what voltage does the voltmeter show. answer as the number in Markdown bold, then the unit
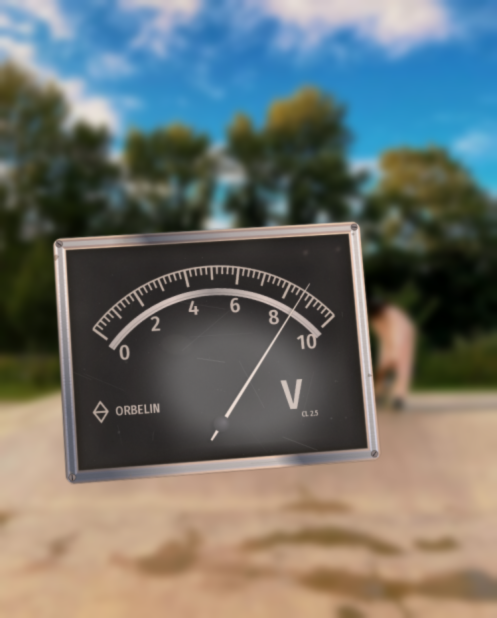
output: **8.6** V
